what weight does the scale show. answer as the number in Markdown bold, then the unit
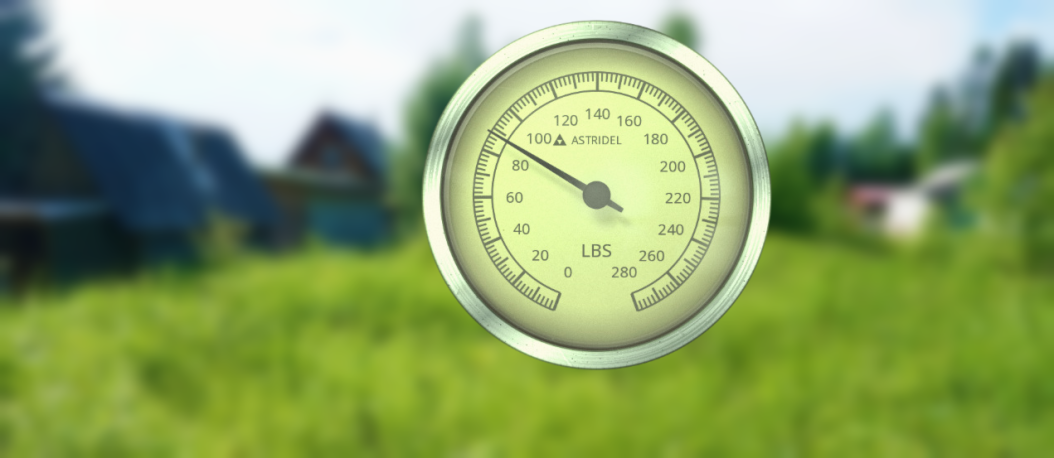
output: **88** lb
